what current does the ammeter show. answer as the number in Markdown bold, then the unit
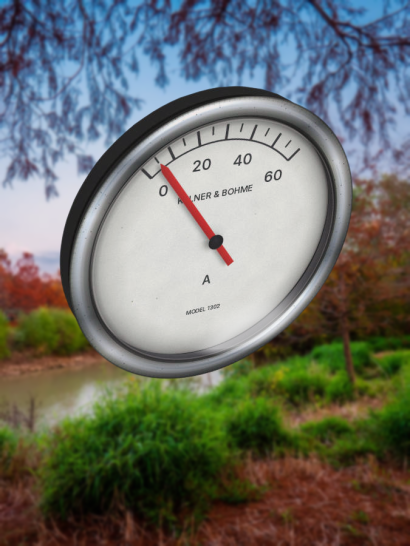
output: **5** A
